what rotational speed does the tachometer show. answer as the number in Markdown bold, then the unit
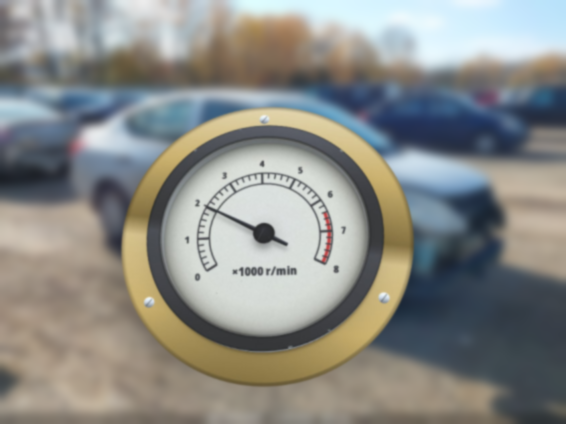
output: **2000** rpm
